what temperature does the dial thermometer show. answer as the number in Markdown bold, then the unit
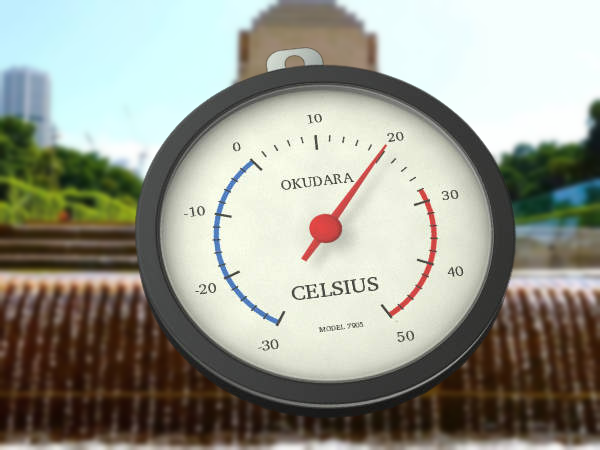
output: **20** °C
